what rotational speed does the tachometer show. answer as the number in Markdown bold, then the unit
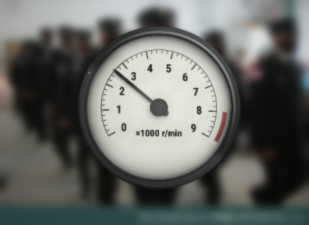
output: **2600** rpm
